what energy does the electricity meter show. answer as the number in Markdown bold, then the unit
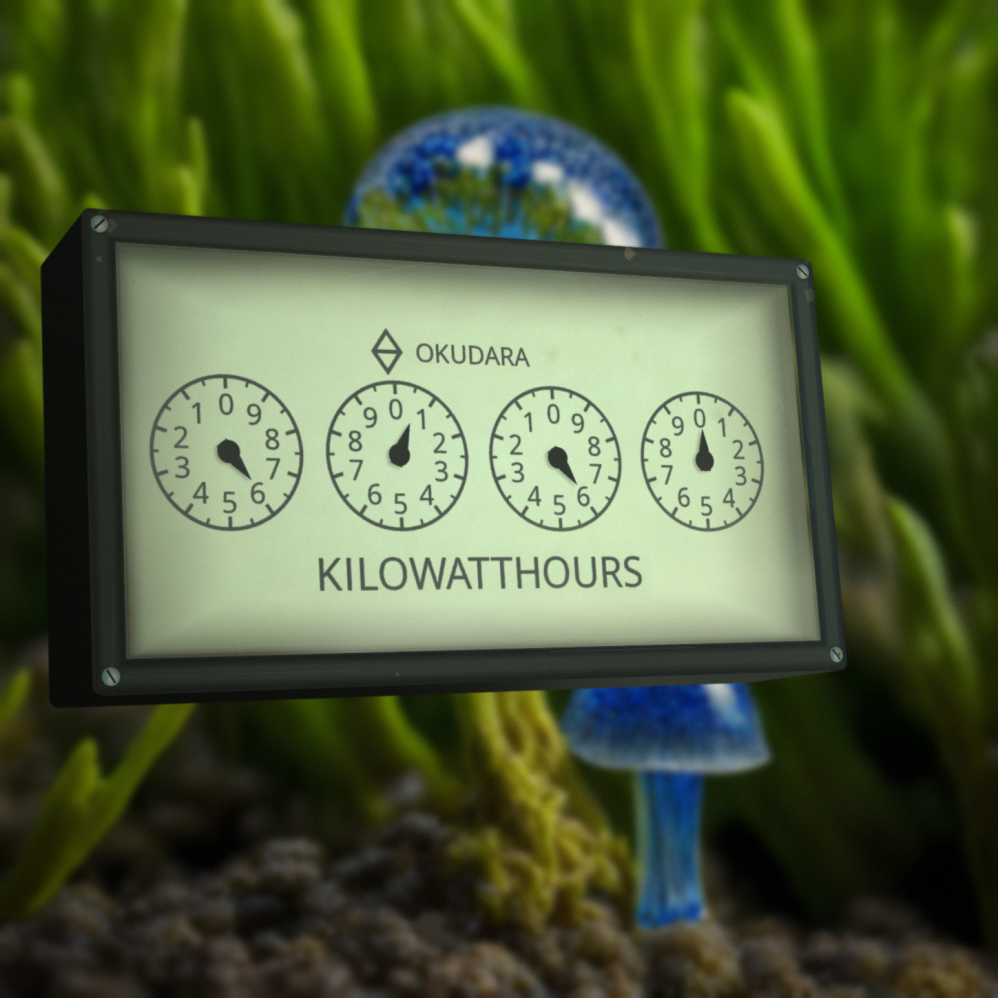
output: **6060** kWh
